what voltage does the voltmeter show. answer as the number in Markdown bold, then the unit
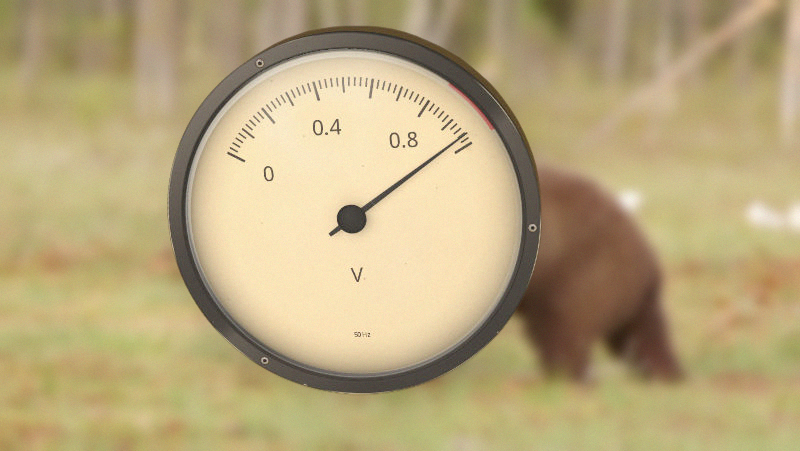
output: **0.96** V
